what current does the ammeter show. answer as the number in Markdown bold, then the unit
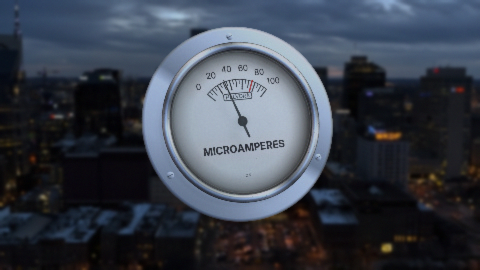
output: **30** µA
